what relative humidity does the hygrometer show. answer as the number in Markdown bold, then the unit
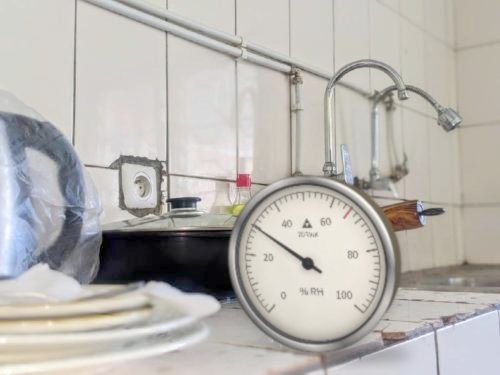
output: **30** %
